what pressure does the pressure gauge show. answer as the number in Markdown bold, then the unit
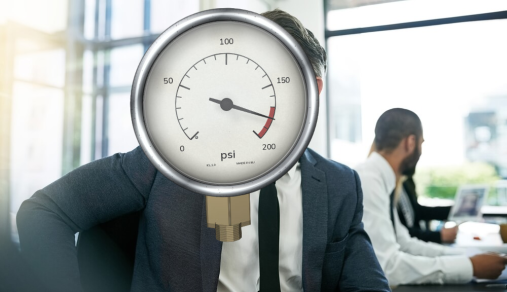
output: **180** psi
